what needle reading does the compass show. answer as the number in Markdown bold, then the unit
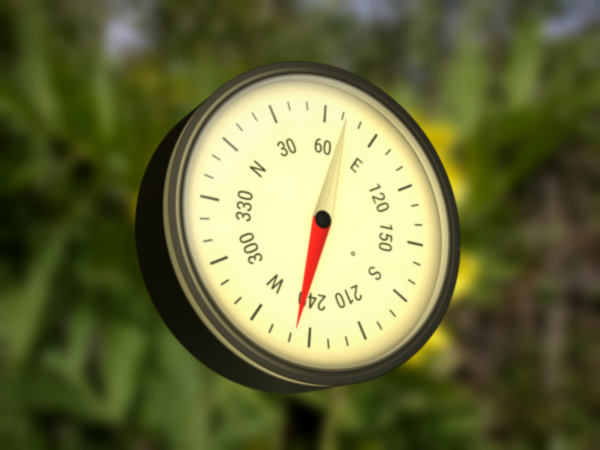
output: **250** °
